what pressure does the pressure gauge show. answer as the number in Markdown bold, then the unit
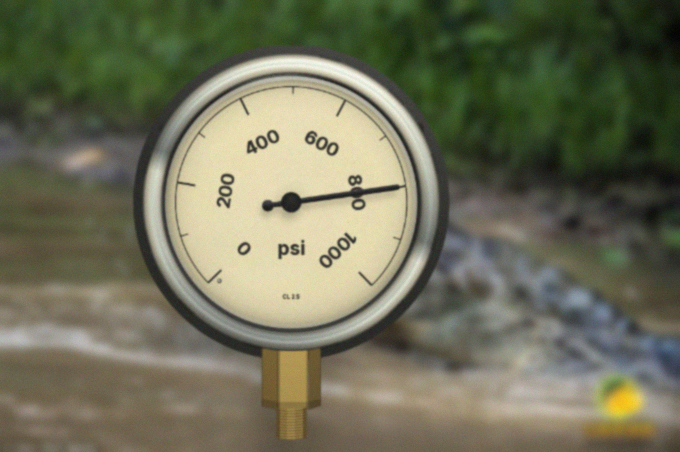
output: **800** psi
